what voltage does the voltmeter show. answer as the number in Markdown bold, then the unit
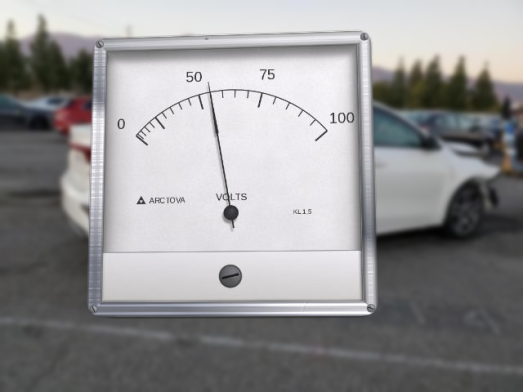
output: **55** V
